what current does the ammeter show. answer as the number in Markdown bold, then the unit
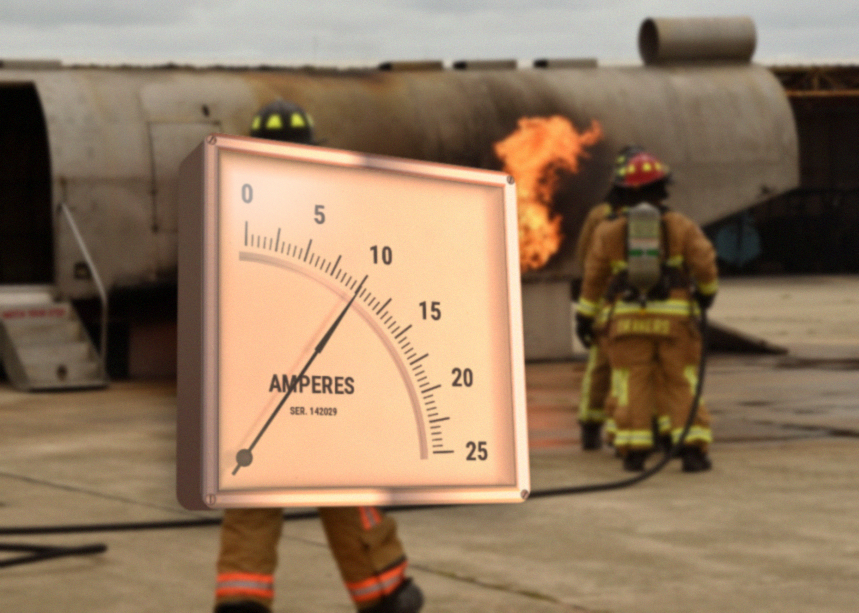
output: **10** A
